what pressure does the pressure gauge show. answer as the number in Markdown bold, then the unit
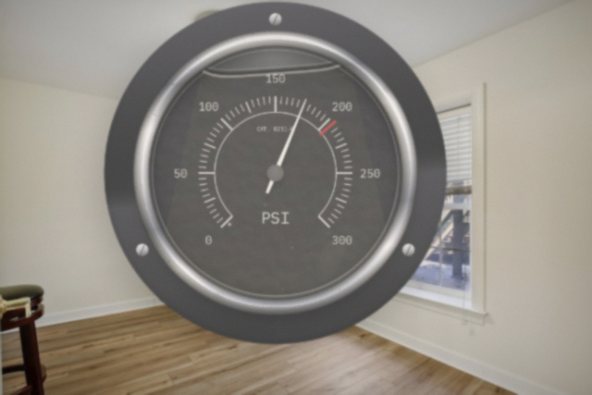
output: **175** psi
